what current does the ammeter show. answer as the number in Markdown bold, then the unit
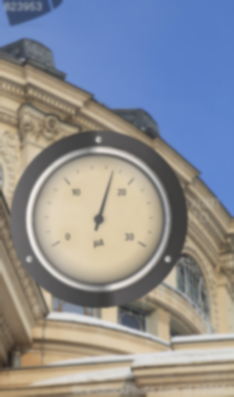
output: **17** µA
